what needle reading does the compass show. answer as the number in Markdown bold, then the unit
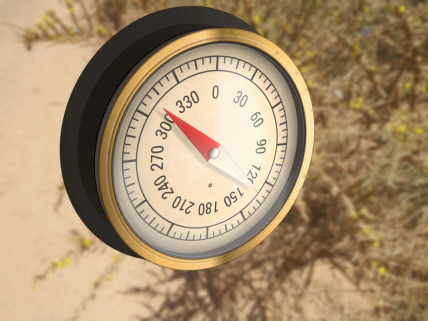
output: **310** °
